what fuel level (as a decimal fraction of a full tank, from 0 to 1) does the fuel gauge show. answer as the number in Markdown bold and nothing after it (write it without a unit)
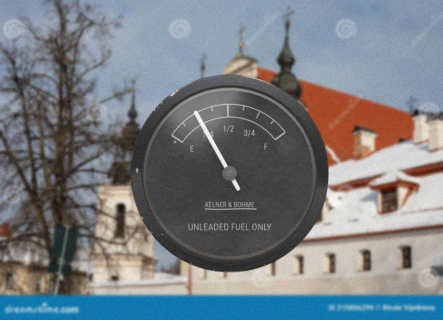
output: **0.25**
